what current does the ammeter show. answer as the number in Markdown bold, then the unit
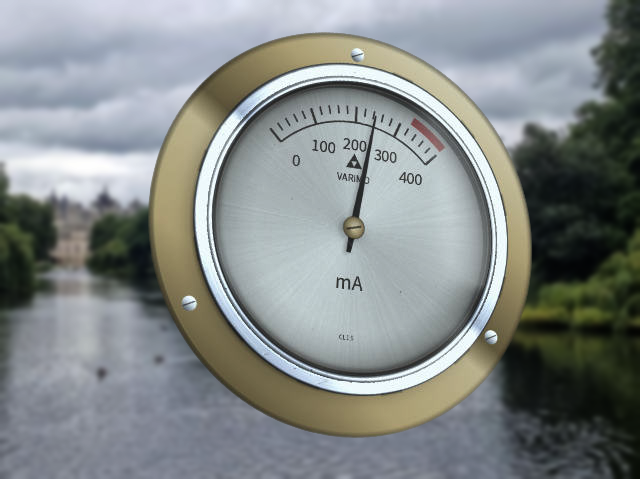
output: **240** mA
